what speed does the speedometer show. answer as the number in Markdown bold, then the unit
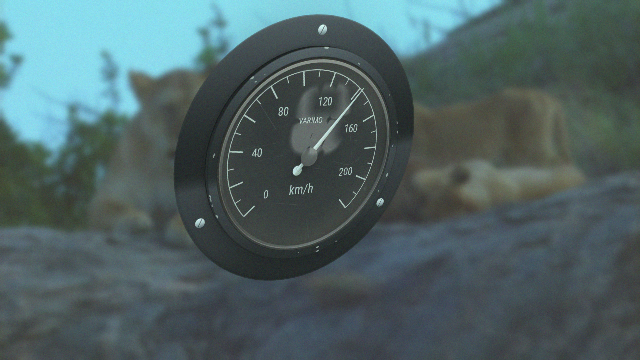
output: **140** km/h
